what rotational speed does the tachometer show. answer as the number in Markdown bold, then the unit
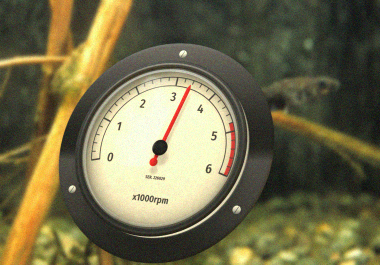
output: **3400** rpm
